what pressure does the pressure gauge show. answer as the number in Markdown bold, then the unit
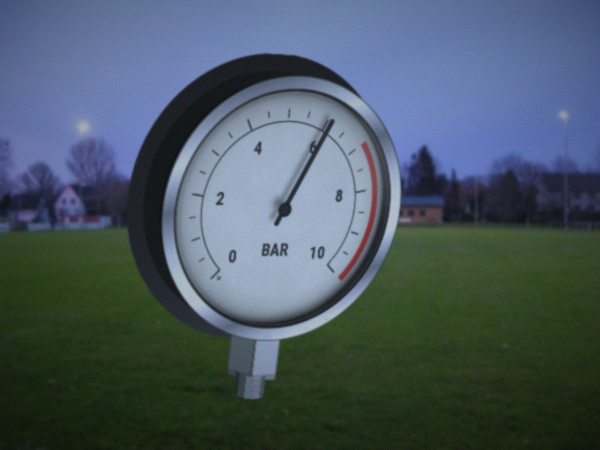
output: **6** bar
